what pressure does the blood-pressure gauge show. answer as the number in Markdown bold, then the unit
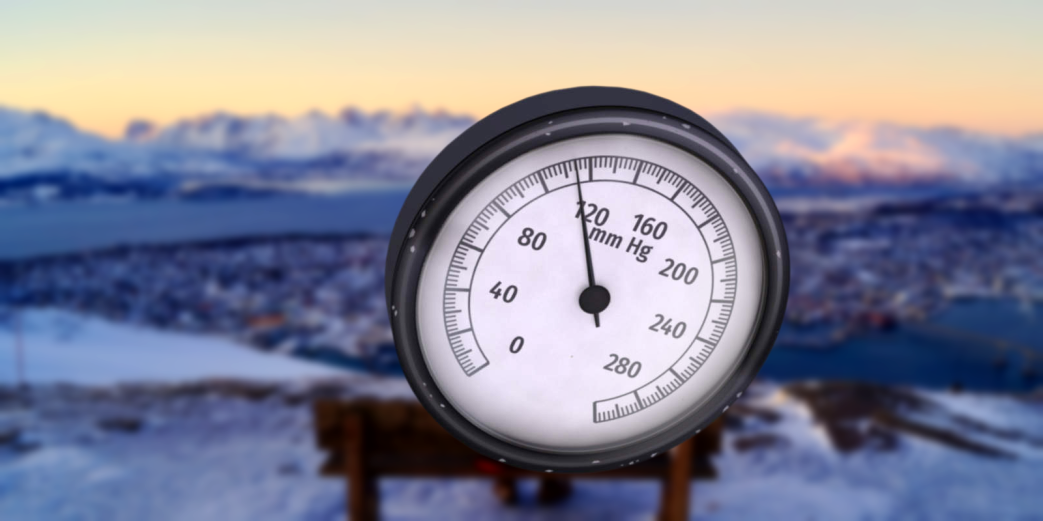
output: **114** mmHg
